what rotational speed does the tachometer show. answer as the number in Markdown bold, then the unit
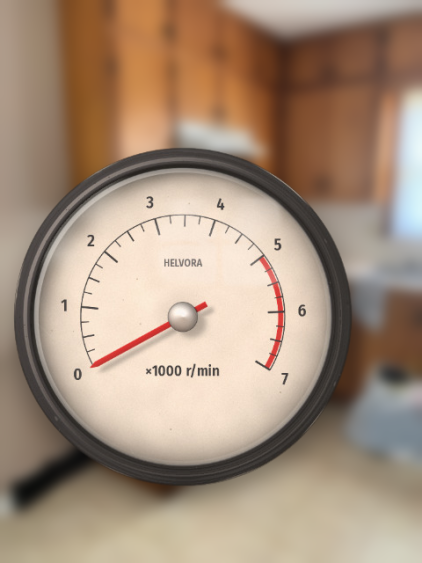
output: **0** rpm
